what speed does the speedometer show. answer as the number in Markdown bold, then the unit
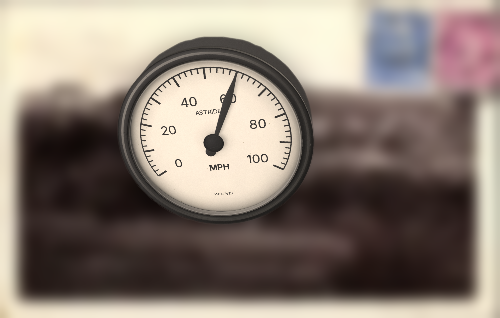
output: **60** mph
